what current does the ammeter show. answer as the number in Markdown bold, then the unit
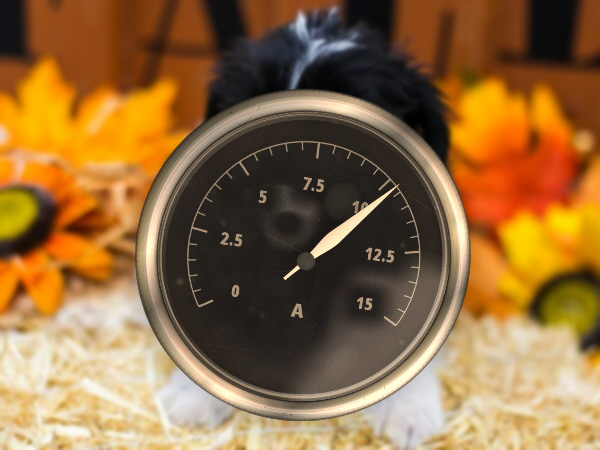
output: **10.25** A
